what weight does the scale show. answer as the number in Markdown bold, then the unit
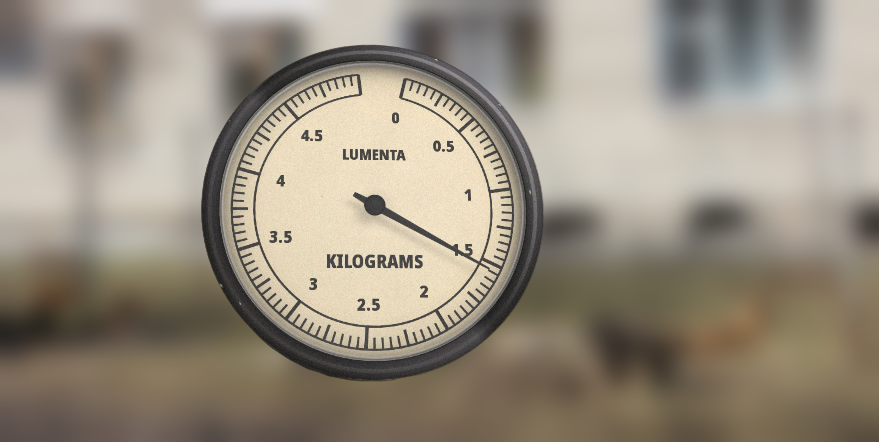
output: **1.55** kg
